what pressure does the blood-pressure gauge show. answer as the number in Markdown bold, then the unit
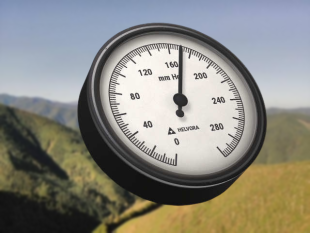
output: **170** mmHg
